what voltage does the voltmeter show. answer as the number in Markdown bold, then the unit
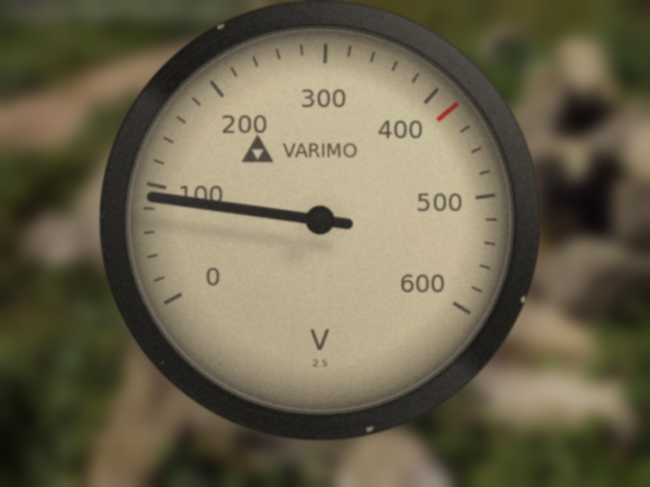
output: **90** V
